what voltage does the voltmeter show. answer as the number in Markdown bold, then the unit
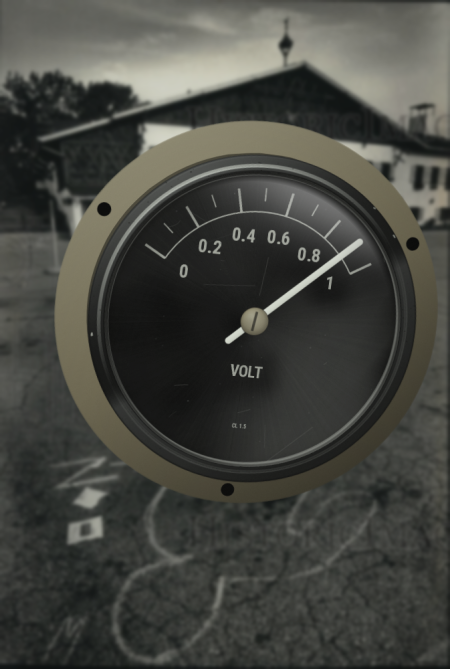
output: **0.9** V
